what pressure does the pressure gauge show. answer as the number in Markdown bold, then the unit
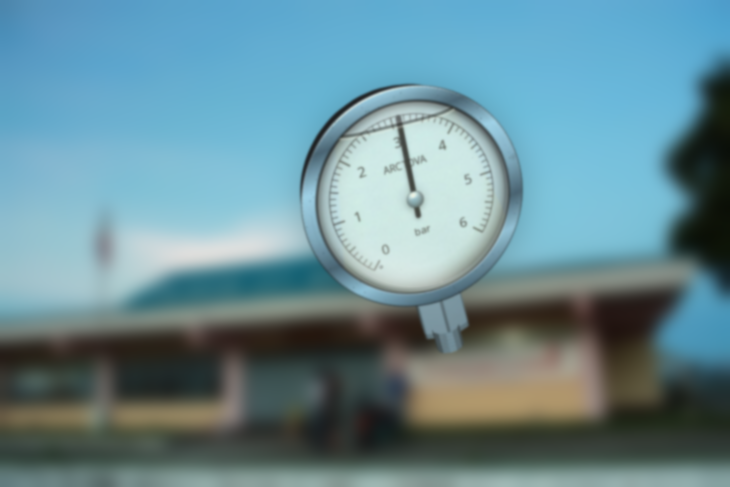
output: **3.1** bar
